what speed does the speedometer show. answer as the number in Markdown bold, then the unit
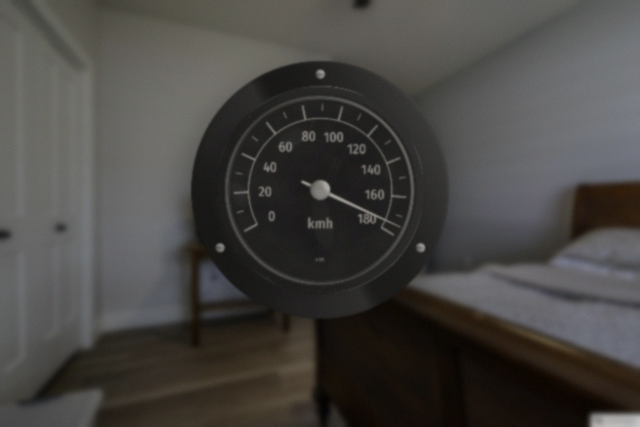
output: **175** km/h
